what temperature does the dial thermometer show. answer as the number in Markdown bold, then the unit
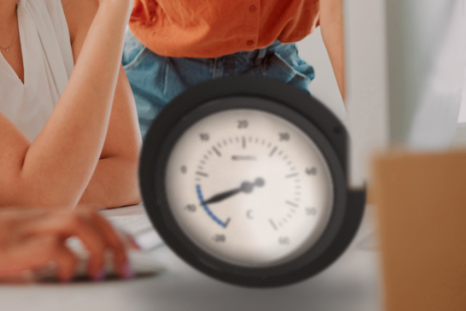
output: **-10** °C
